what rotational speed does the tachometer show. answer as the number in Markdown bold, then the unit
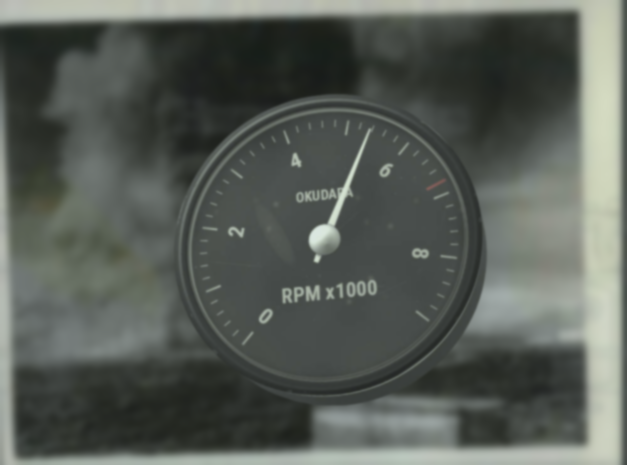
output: **5400** rpm
